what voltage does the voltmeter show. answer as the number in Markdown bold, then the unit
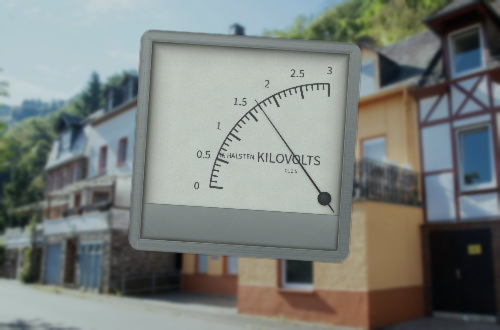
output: **1.7** kV
